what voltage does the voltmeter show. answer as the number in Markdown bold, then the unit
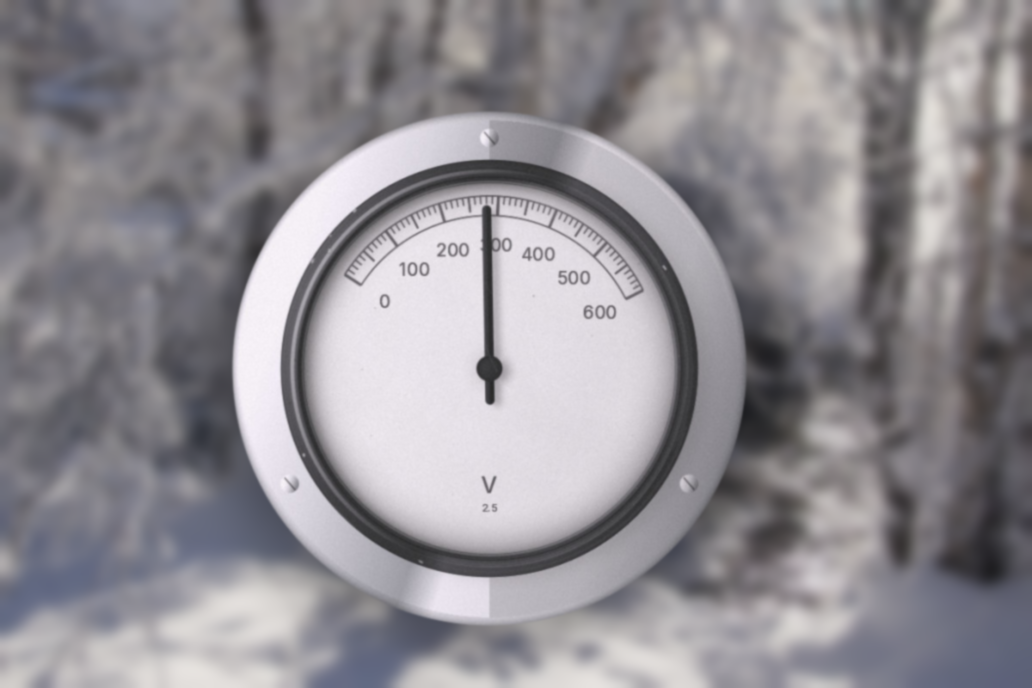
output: **280** V
